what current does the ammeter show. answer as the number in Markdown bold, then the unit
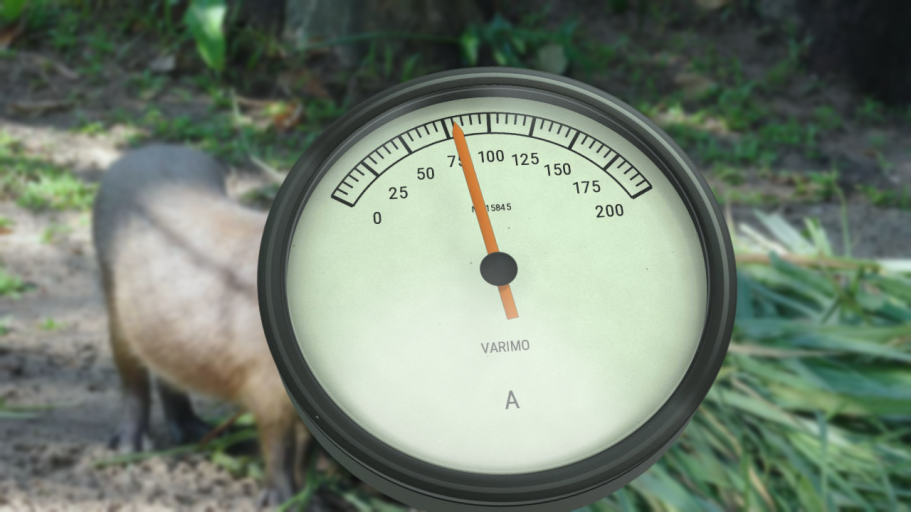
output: **80** A
